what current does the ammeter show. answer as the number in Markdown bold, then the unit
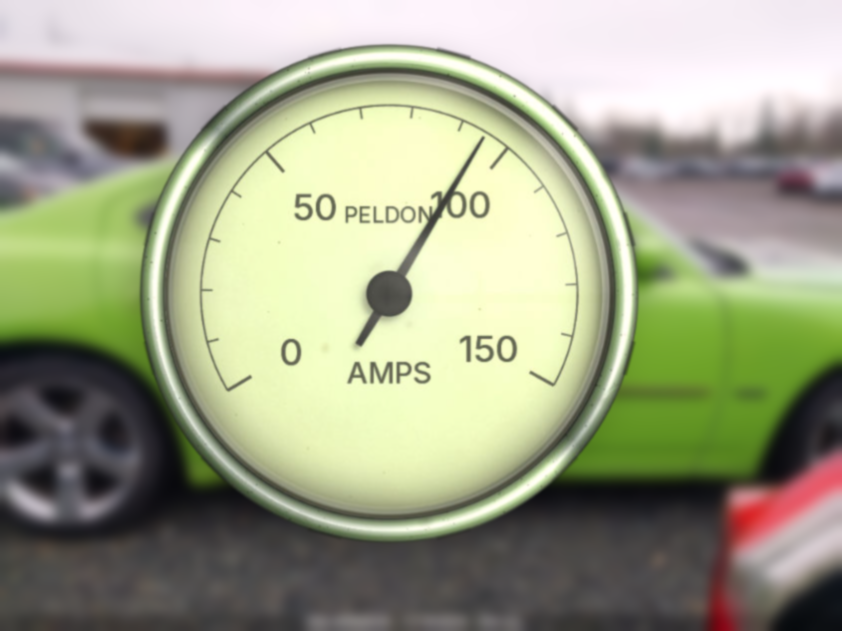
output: **95** A
